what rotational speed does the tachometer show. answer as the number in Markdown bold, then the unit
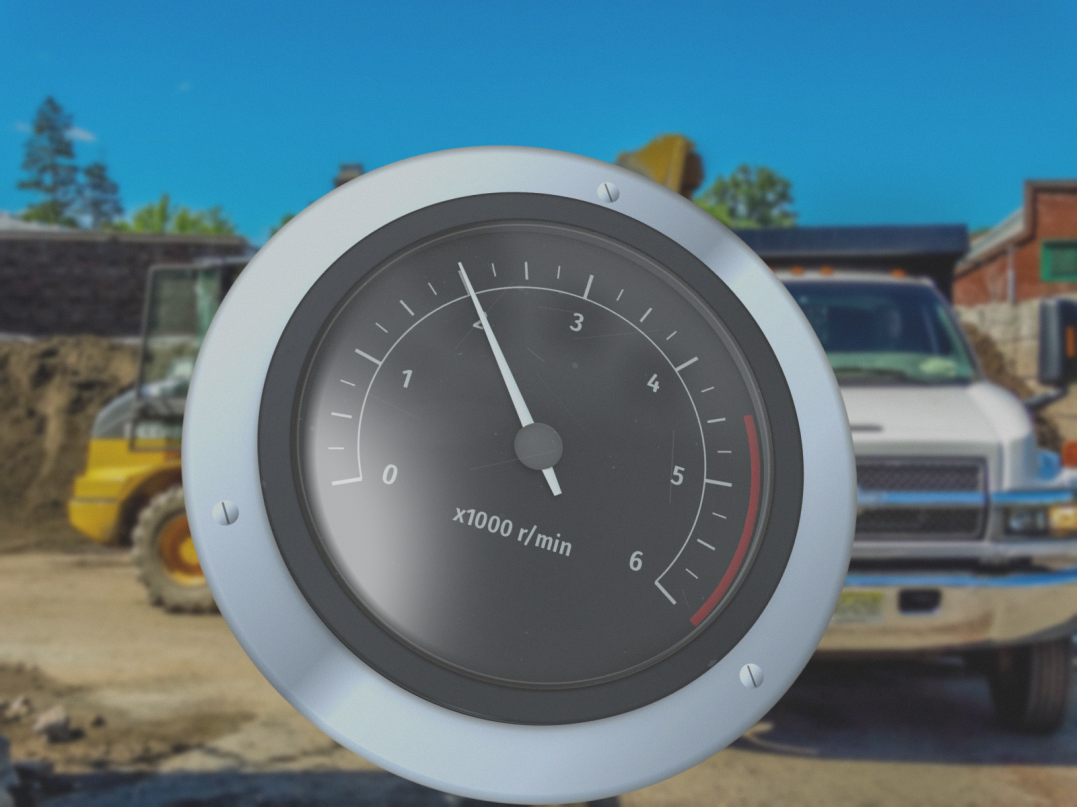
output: **2000** rpm
